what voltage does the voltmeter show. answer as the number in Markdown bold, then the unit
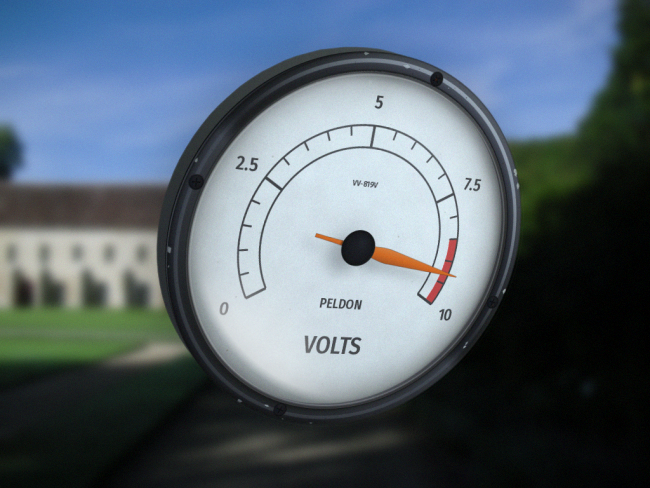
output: **9.25** V
